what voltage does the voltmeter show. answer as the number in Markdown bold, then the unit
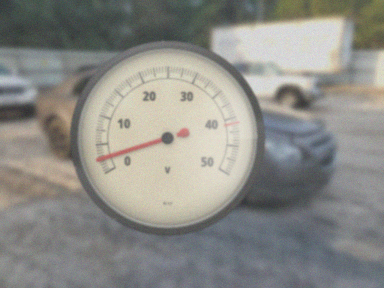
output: **2.5** V
